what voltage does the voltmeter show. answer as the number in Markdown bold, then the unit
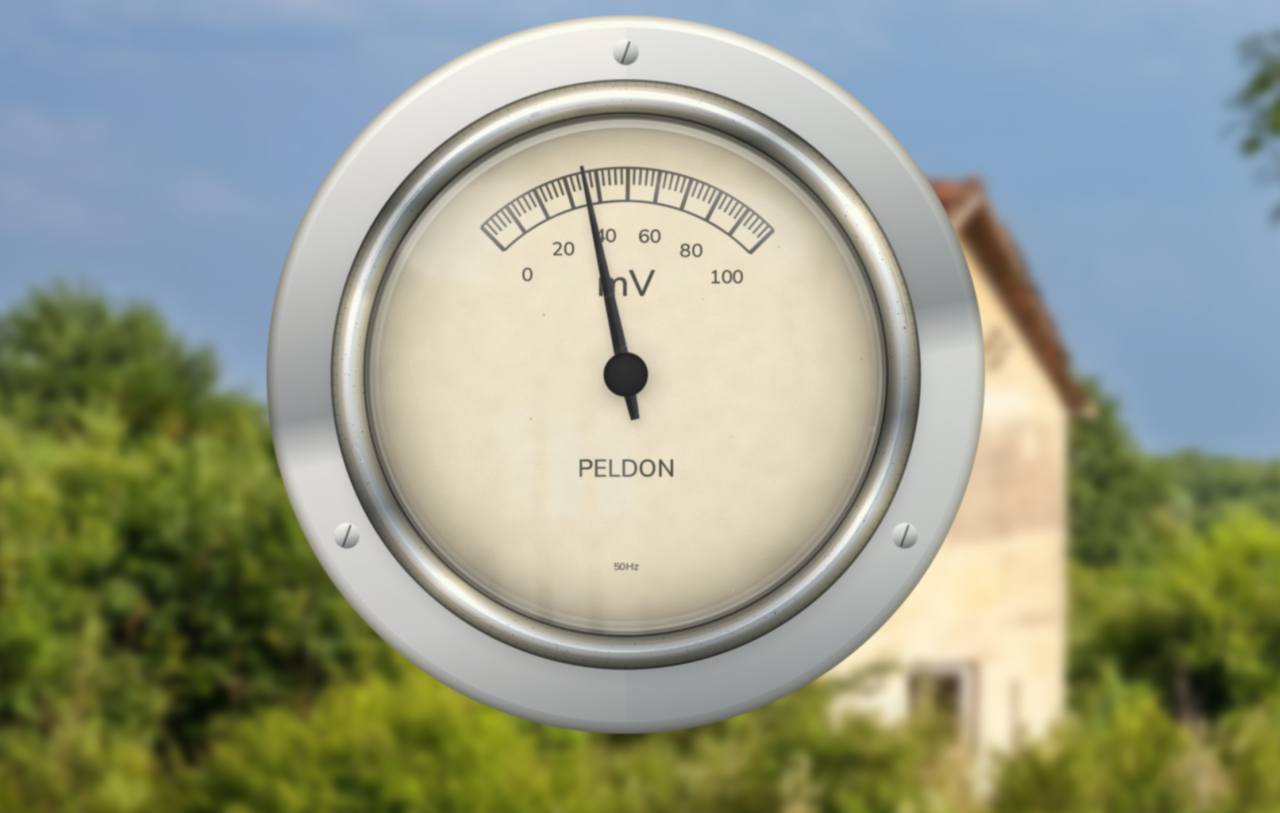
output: **36** mV
